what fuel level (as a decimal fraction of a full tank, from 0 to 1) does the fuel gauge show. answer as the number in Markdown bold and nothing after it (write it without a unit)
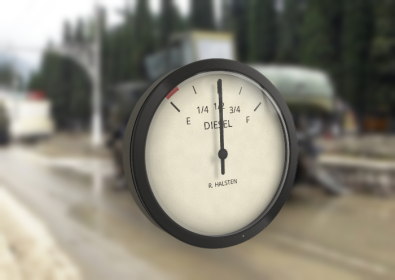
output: **0.5**
